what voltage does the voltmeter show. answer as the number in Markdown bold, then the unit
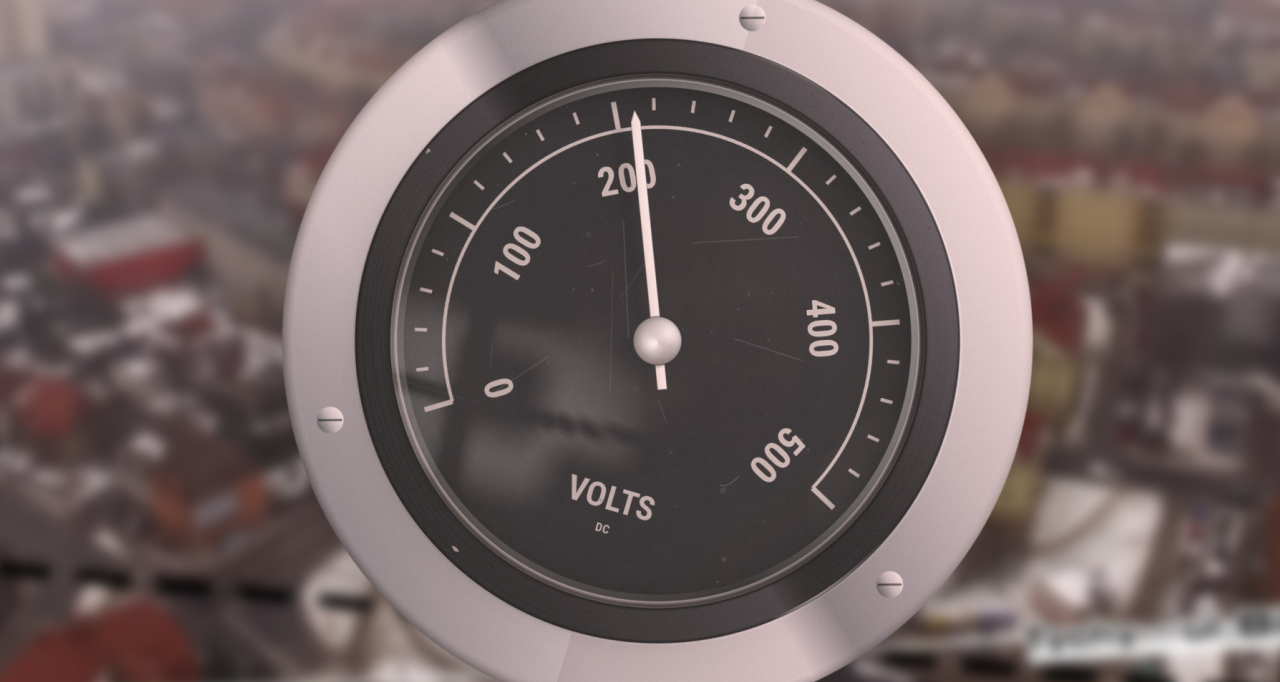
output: **210** V
